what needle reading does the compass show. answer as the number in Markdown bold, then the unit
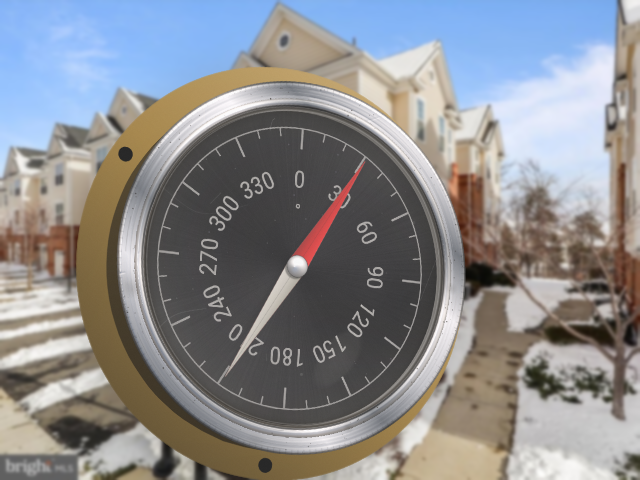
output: **30** °
